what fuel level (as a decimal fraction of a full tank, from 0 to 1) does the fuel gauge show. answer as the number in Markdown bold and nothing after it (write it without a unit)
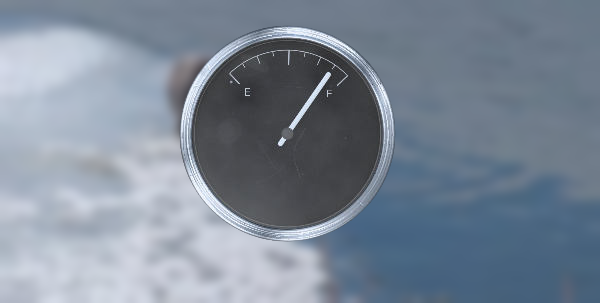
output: **0.875**
